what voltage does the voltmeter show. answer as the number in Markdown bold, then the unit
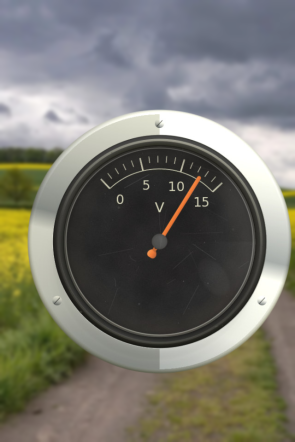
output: **12.5** V
